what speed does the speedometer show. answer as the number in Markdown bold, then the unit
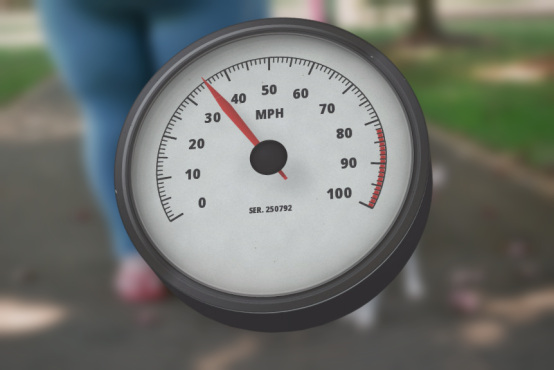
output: **35** mph
